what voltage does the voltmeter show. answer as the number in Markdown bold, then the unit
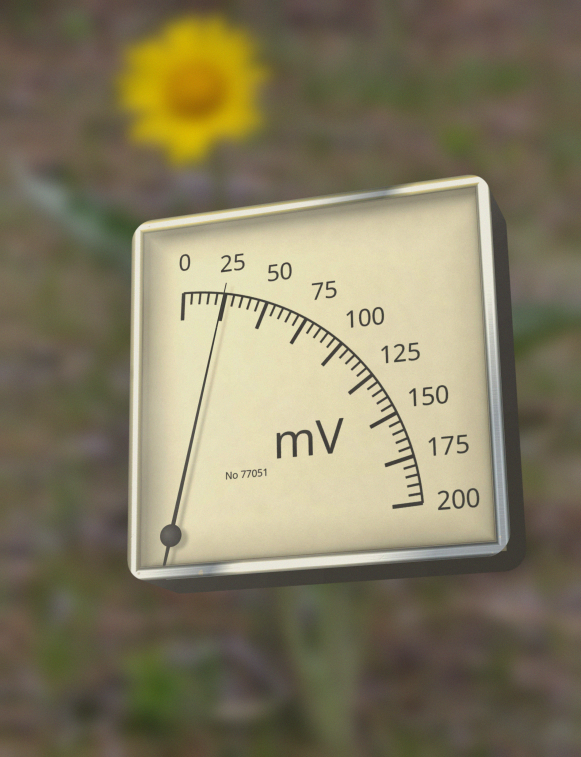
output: **25** mV
